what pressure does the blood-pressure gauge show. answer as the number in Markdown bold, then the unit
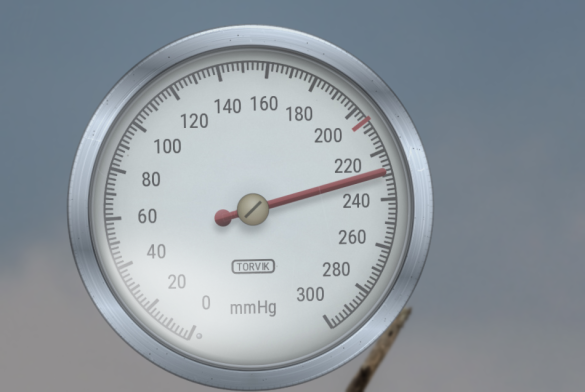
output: **228** mmHg
